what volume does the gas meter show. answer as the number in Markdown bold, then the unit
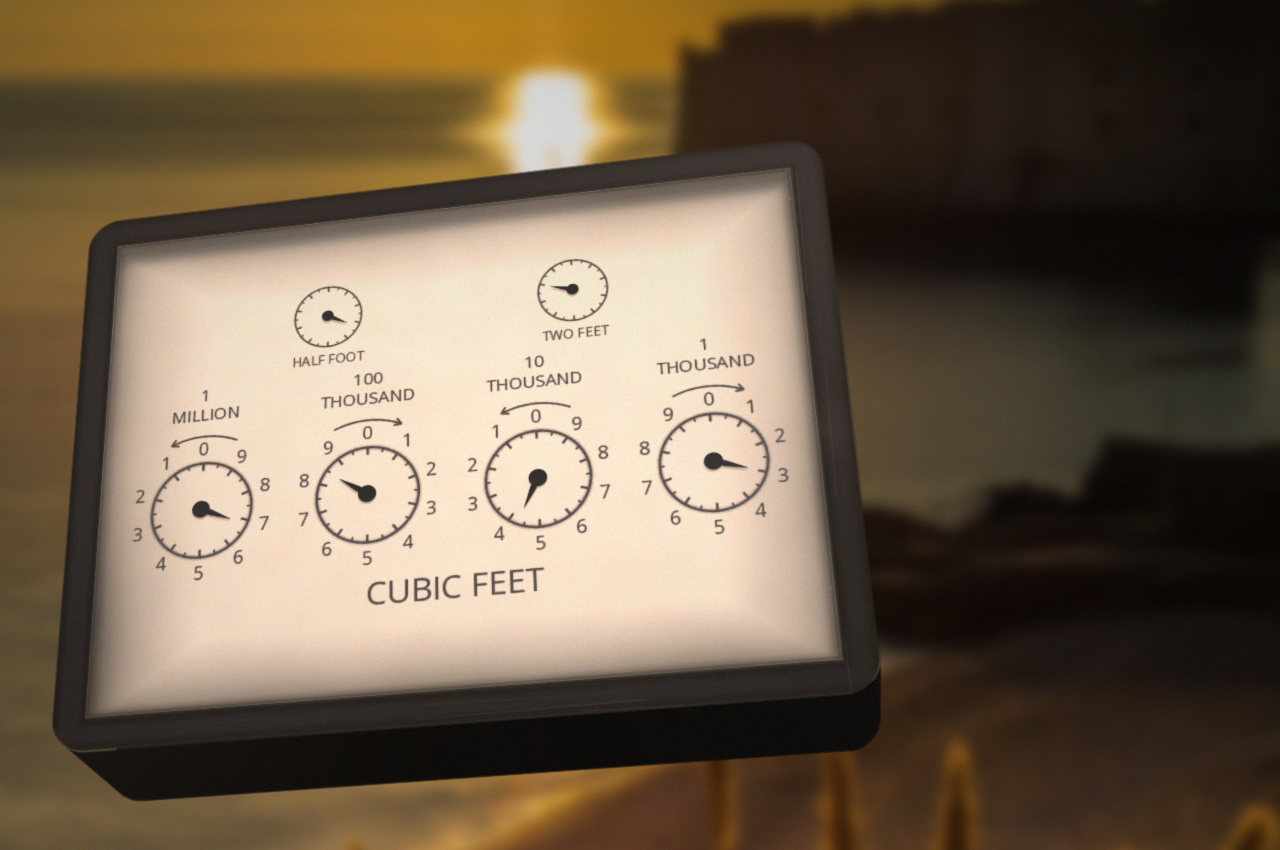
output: **684300** ft³
